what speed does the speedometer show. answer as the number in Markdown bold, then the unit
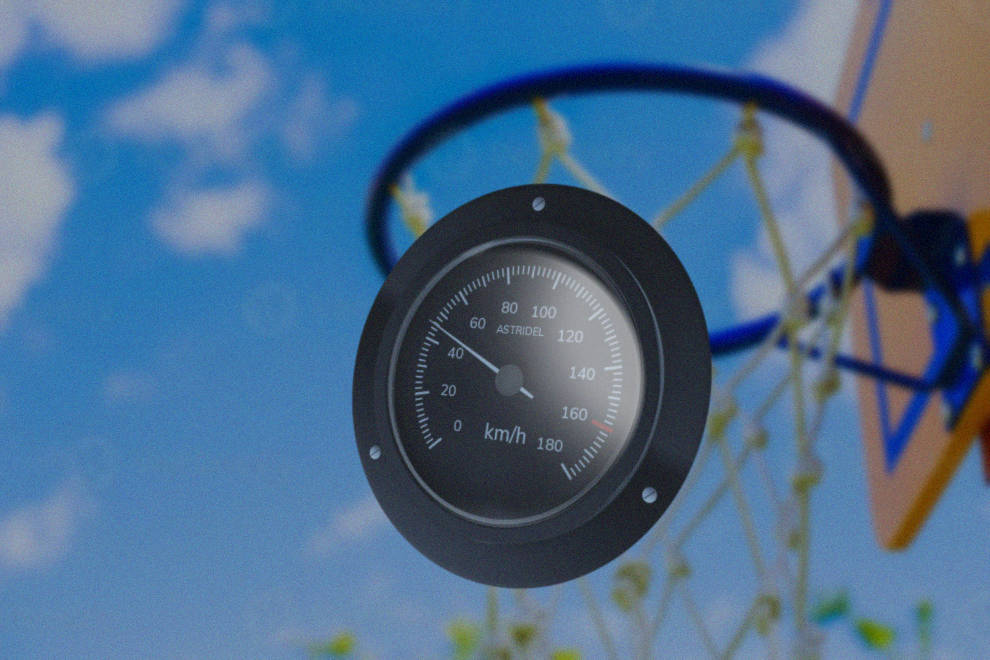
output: **46** km/h
